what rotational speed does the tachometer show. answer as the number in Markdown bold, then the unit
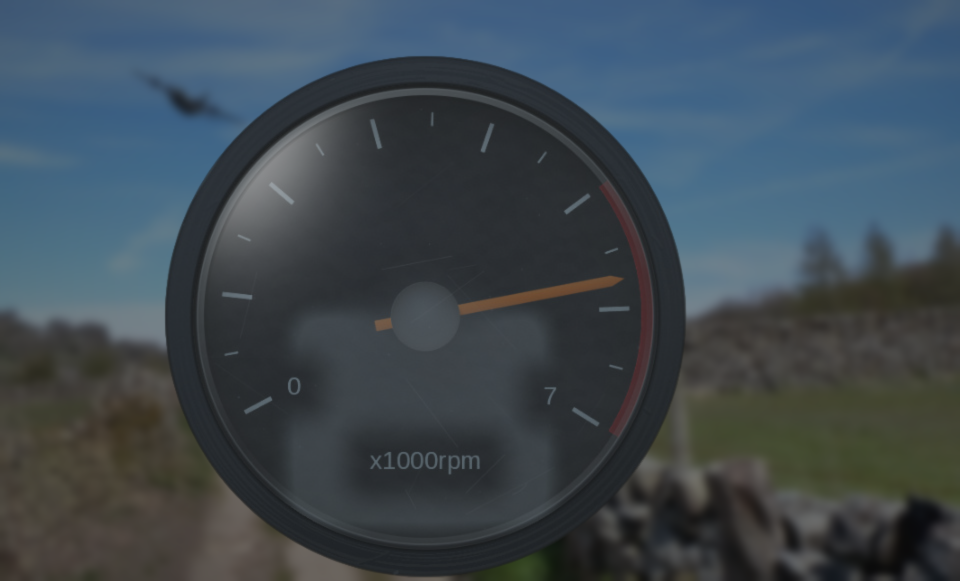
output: **5750** rpm
